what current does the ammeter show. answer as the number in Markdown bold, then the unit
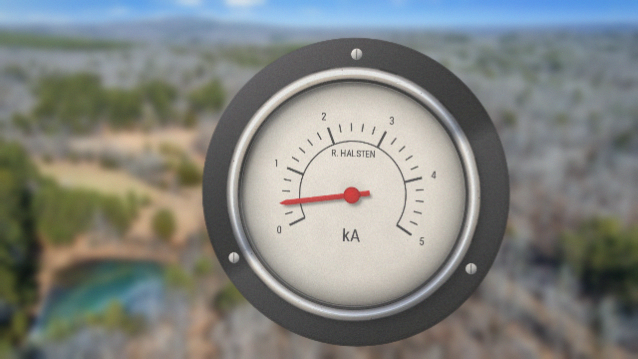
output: **0.4** kA
